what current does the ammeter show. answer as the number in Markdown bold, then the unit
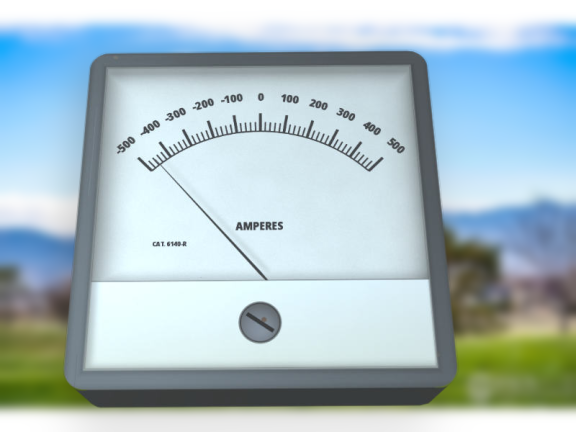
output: **-460** A
